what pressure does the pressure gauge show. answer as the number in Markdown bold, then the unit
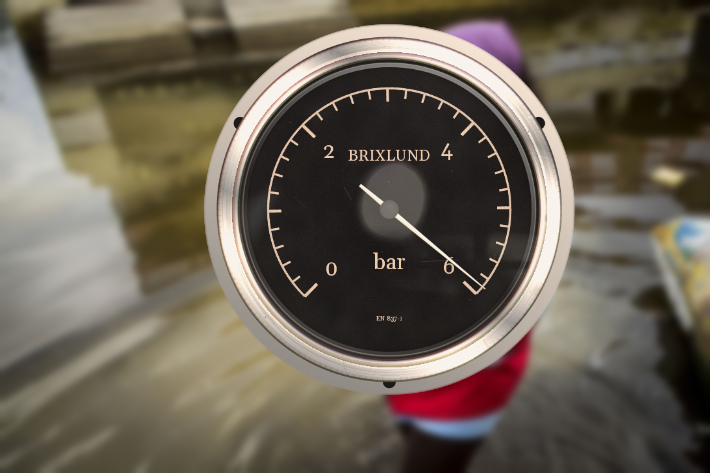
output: **5.9** bar
